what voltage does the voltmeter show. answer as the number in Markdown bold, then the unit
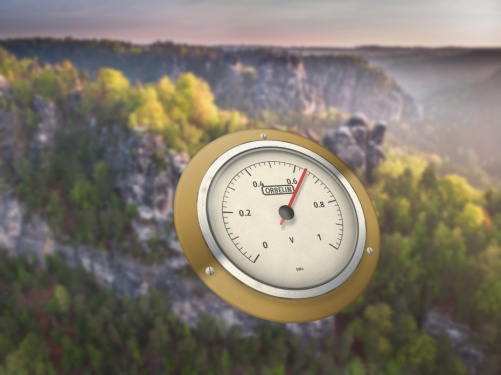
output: **0.64** V
